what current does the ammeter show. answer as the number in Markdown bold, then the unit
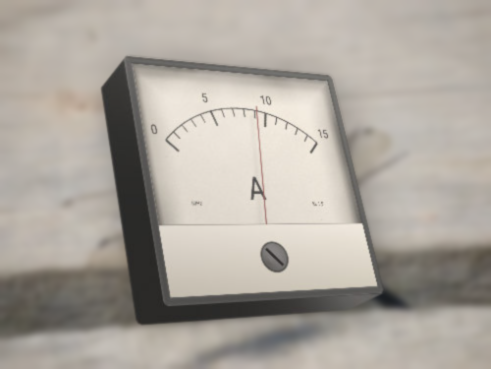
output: **9** A
